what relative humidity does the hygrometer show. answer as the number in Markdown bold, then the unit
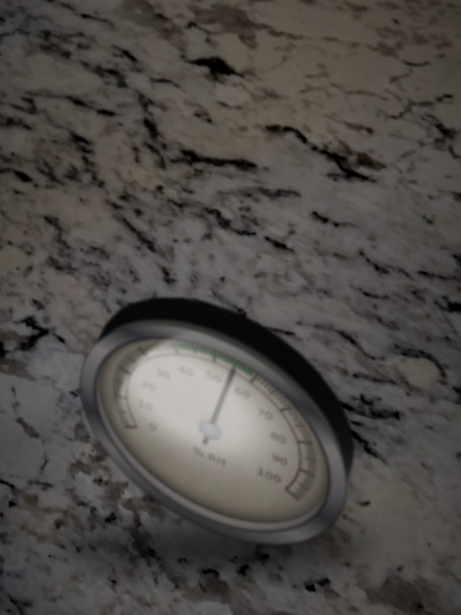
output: **55** %
